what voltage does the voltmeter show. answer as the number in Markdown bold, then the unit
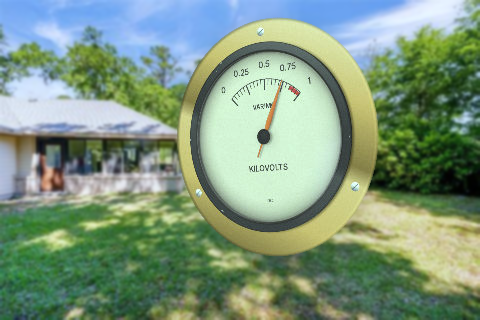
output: **0.75** kV
